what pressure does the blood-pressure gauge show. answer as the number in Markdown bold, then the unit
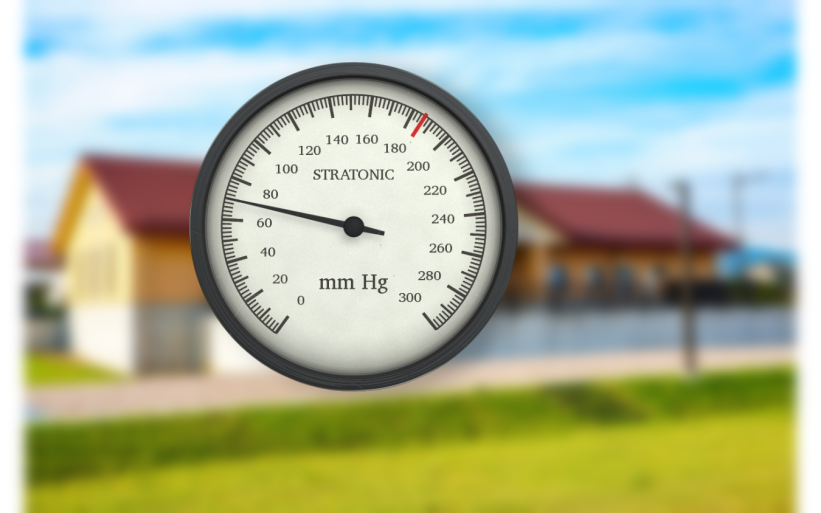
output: **70** mmHg
